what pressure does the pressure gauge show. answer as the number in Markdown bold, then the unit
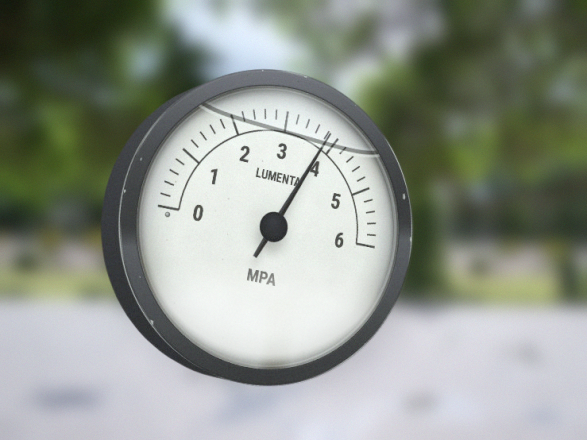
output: **3.8** MPa
